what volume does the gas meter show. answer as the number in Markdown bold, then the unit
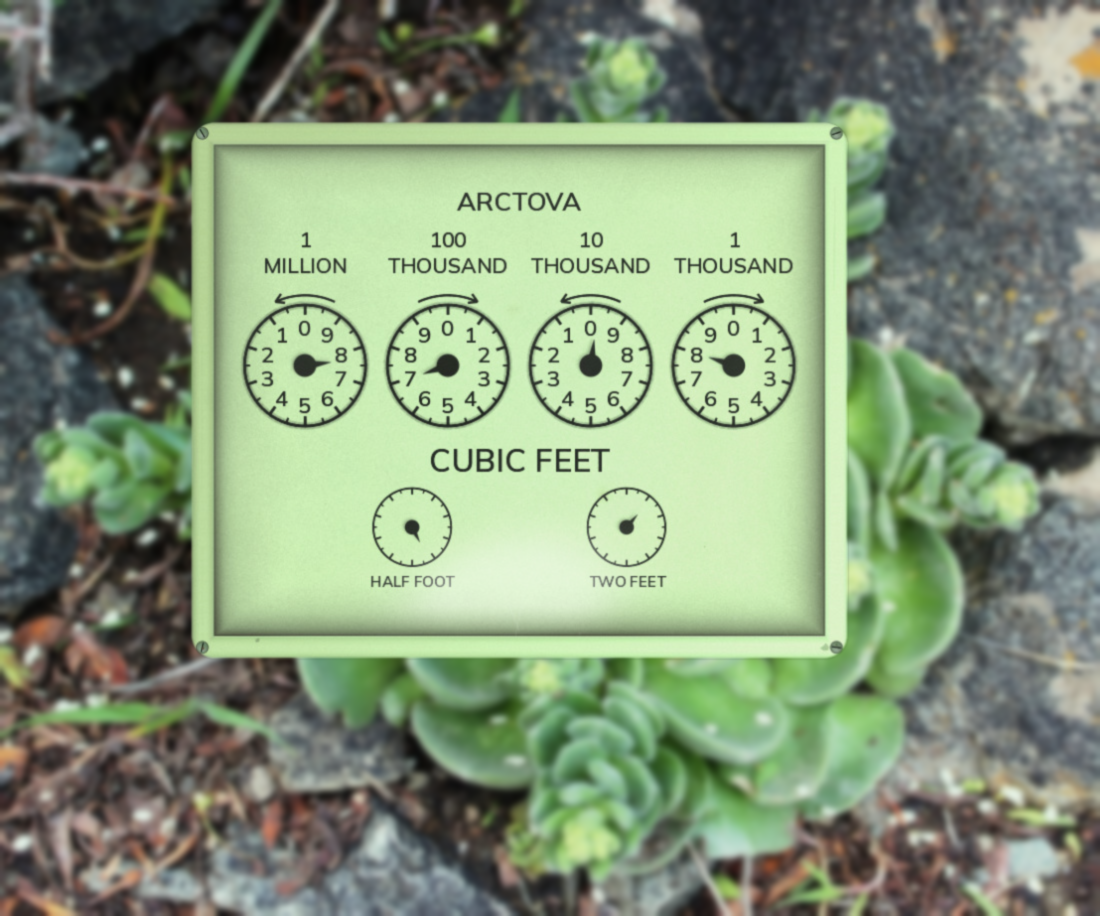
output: **769800** ft³
